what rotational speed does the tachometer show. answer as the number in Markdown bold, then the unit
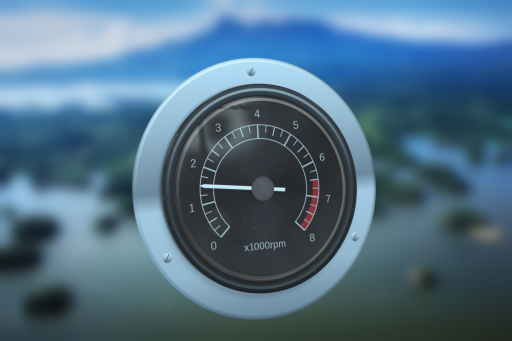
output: **1500** rpm
